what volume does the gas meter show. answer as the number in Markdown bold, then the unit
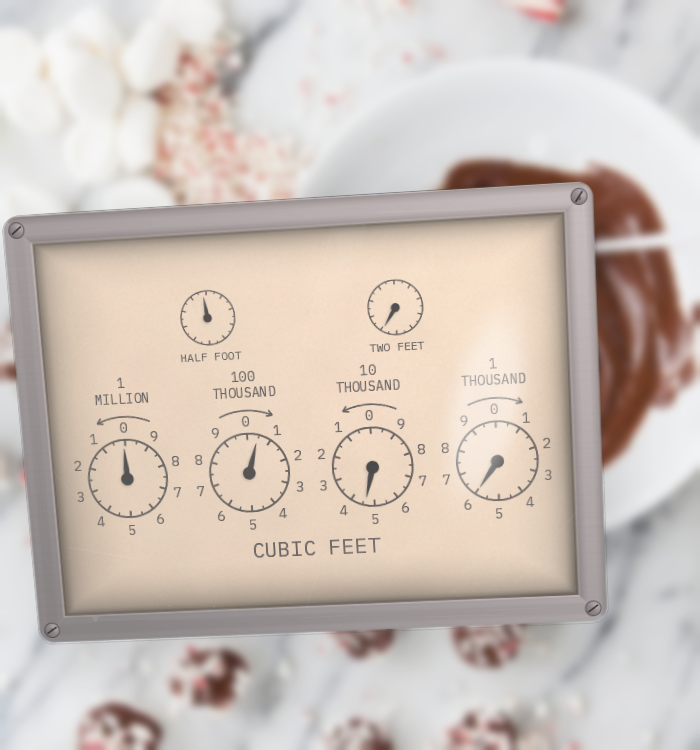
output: **4600** ft³
